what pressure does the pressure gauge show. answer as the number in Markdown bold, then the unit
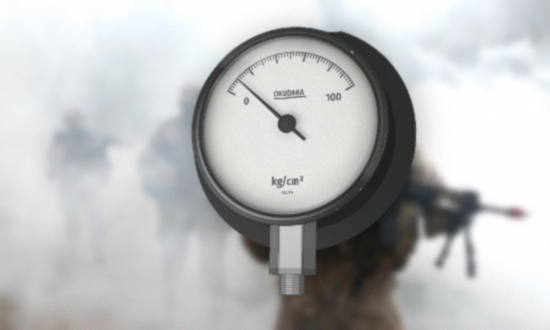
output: **10** kg/cm²
